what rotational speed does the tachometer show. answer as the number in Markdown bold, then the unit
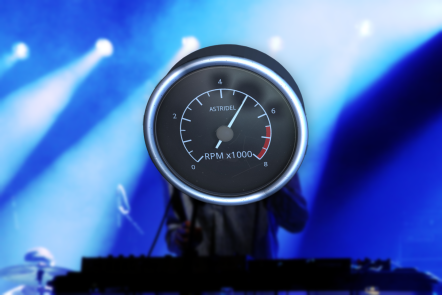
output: **5000** rpm
